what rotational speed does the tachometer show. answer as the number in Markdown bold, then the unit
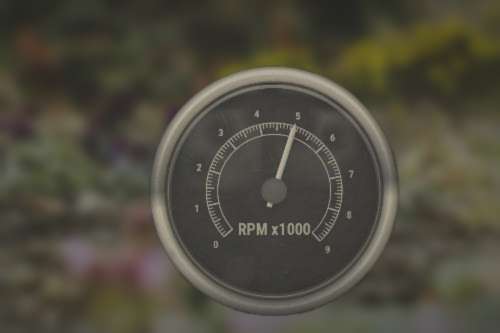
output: **5000** rpm
